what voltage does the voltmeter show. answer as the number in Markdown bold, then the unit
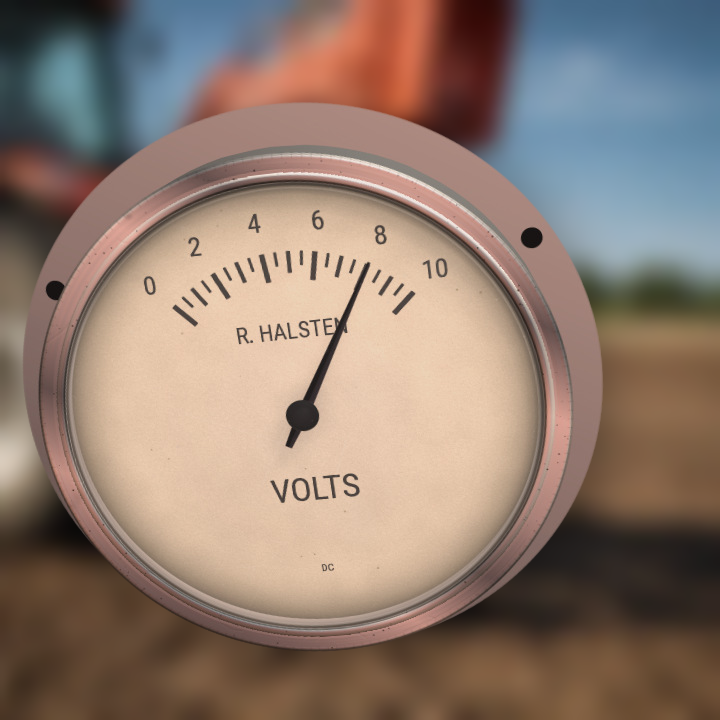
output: **8** V
